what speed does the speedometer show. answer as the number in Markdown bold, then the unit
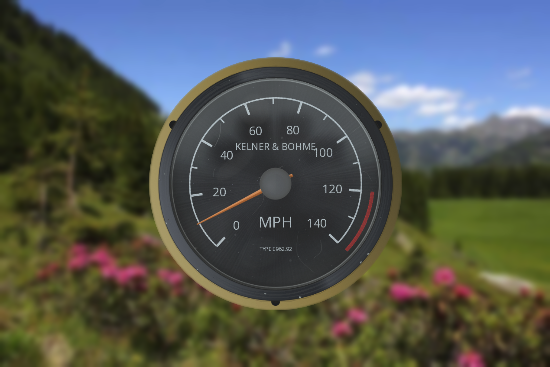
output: **10** mph
